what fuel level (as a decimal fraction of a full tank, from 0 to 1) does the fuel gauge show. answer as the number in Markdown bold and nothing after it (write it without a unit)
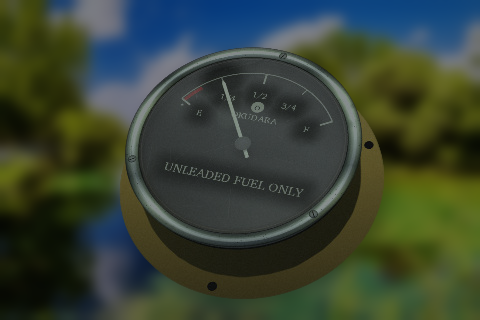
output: **0.25**
